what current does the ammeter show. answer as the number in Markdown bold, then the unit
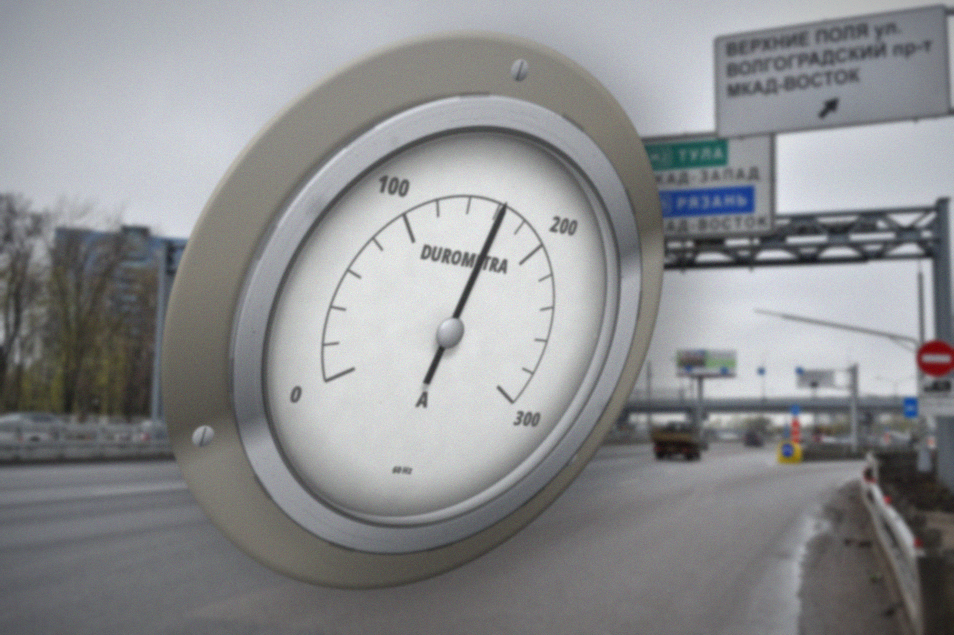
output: **160** A
